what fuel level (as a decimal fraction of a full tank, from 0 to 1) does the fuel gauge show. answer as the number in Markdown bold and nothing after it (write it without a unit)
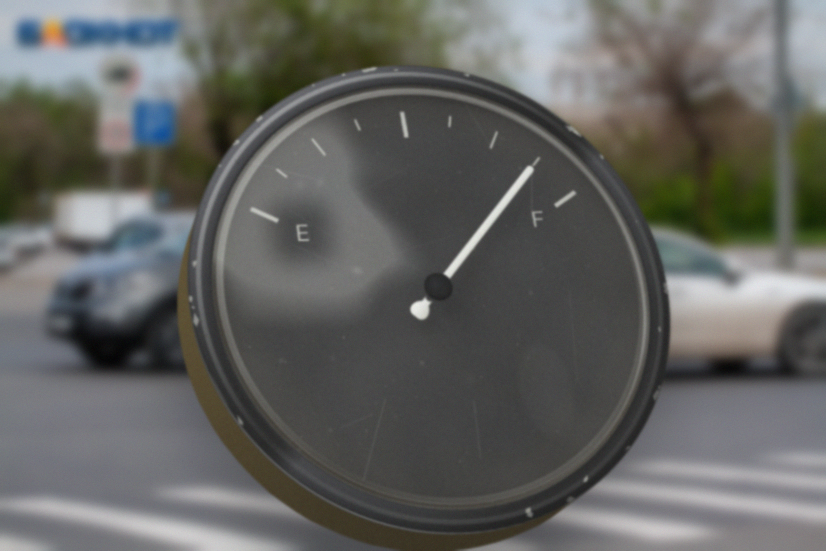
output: **0.875**
